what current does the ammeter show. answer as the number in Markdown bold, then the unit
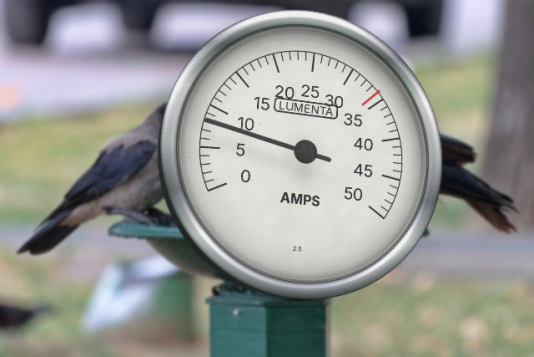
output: **8** A
